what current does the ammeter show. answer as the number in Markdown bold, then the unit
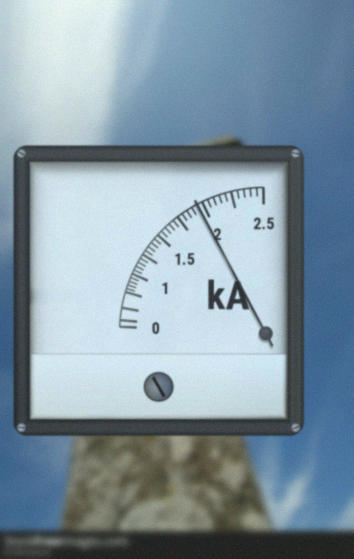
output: **1.95** kA
